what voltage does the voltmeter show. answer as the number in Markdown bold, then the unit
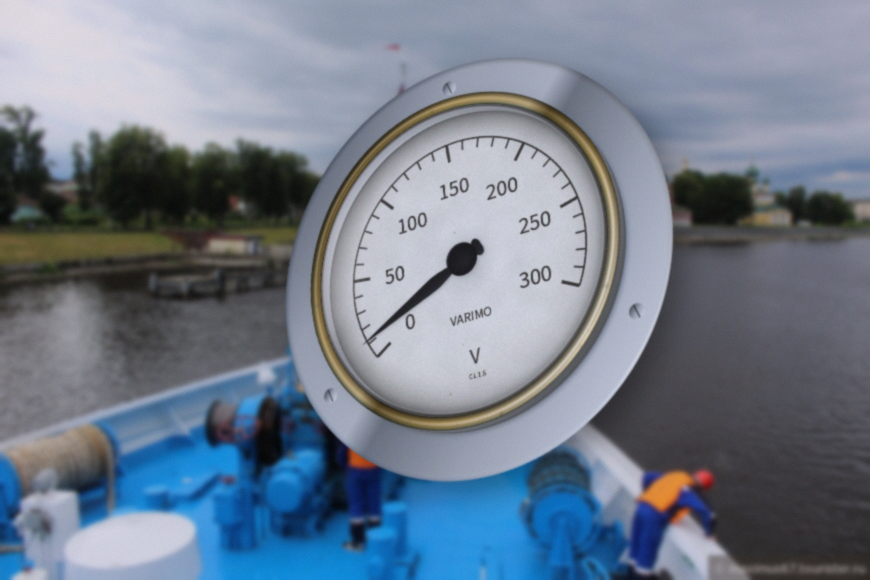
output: **10** V
